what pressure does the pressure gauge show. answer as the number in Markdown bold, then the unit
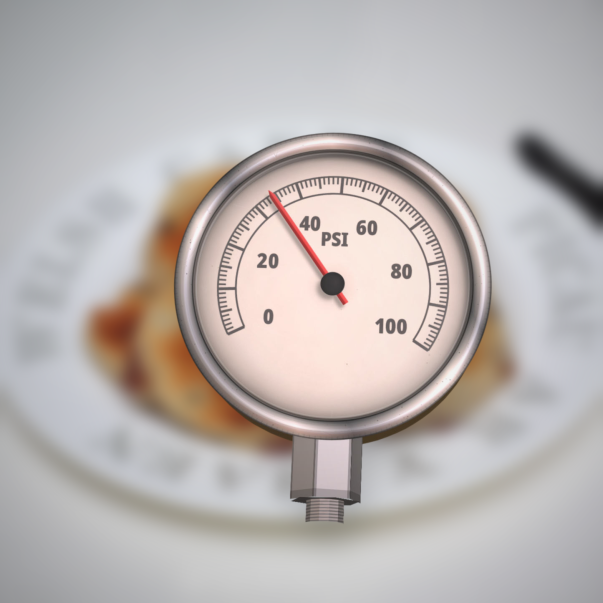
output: **34** psi
